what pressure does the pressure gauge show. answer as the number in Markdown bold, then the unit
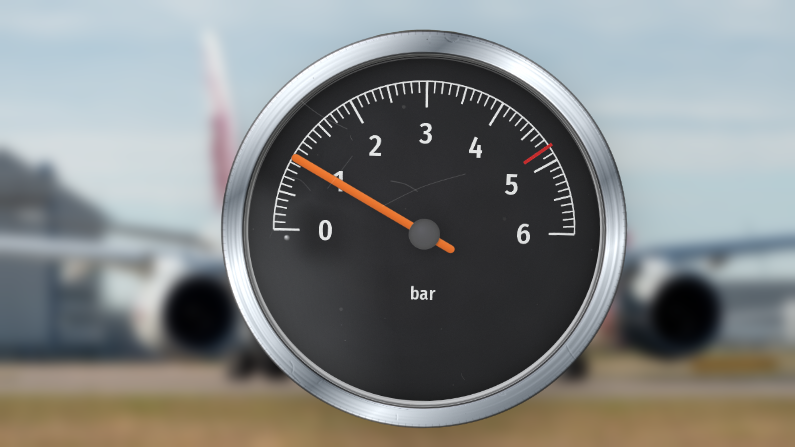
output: **1** bar
